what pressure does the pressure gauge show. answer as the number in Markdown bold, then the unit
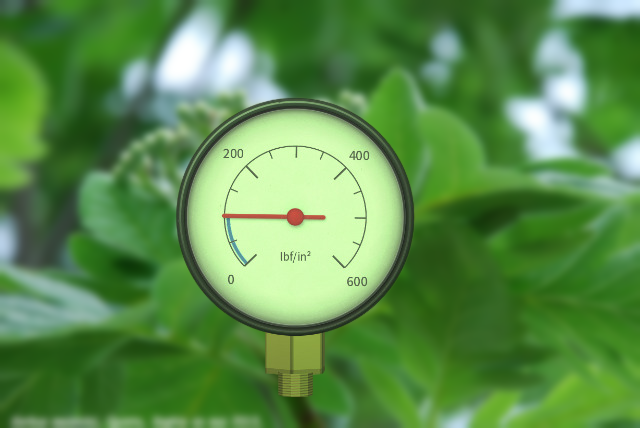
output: **100** psi
